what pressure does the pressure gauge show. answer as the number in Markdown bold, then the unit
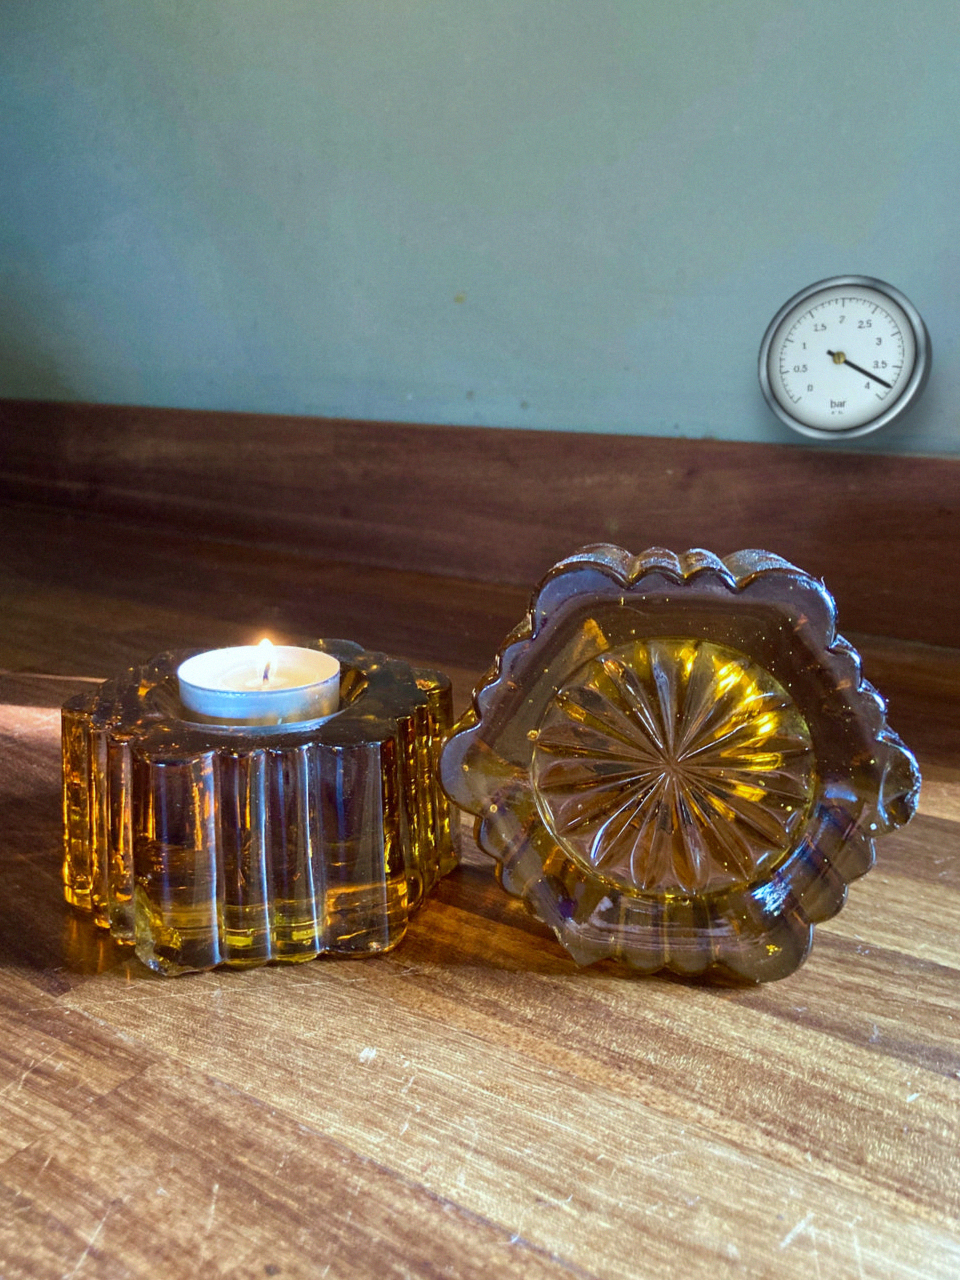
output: **3.8** bar
